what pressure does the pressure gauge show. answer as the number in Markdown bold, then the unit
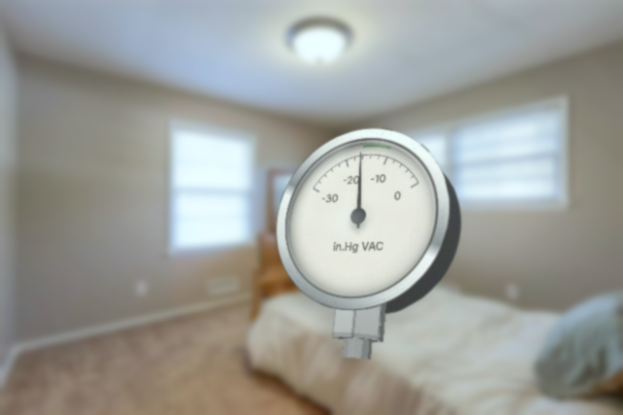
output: **-16** inHg
